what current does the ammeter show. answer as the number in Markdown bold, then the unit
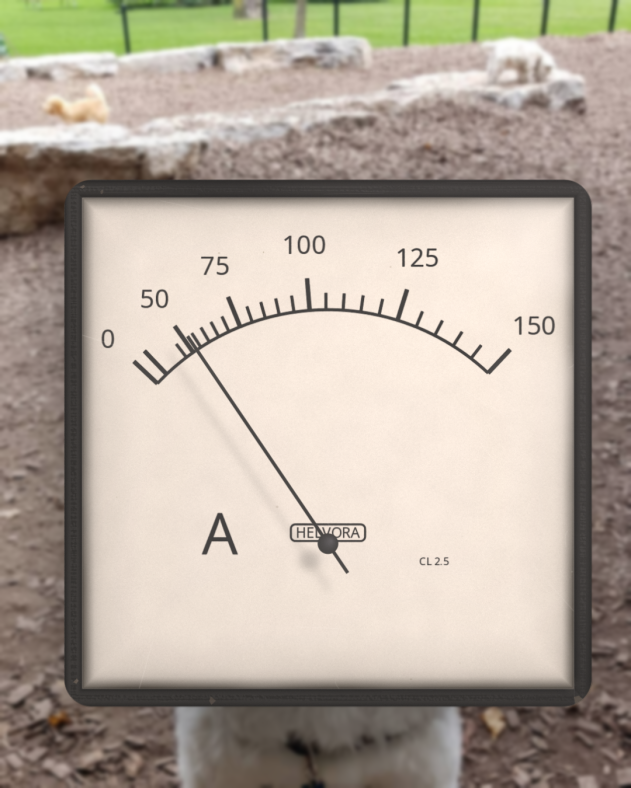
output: **52.5** A
